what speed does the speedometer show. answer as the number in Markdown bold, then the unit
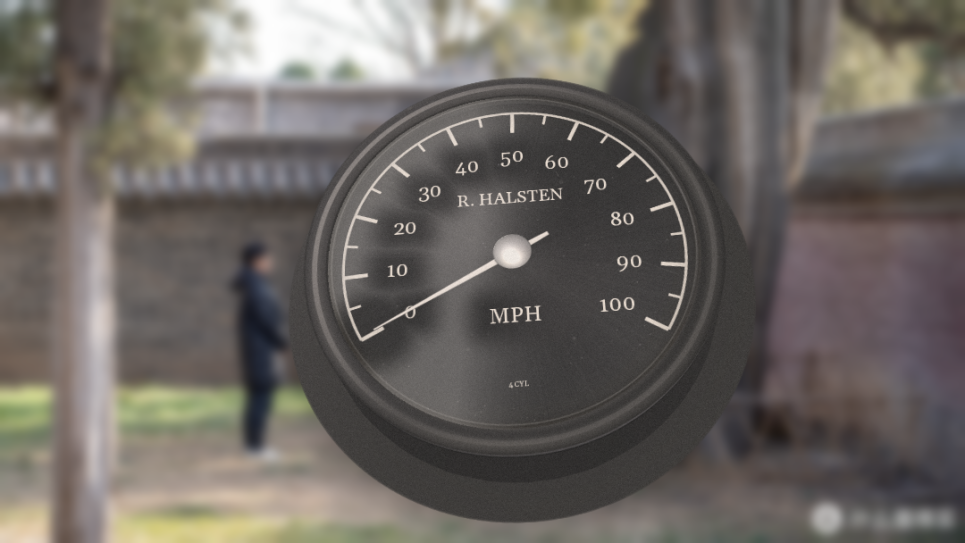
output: **0** mph
